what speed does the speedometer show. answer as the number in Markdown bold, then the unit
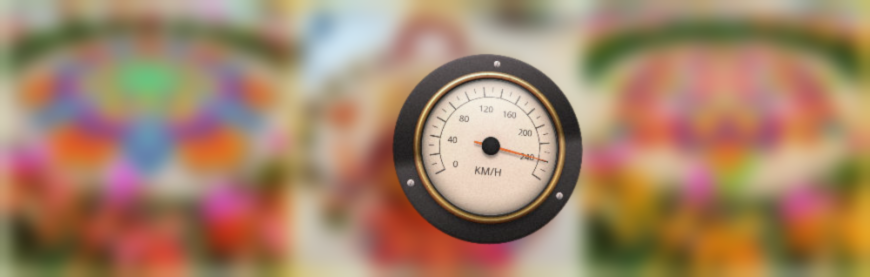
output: **240** km/h
